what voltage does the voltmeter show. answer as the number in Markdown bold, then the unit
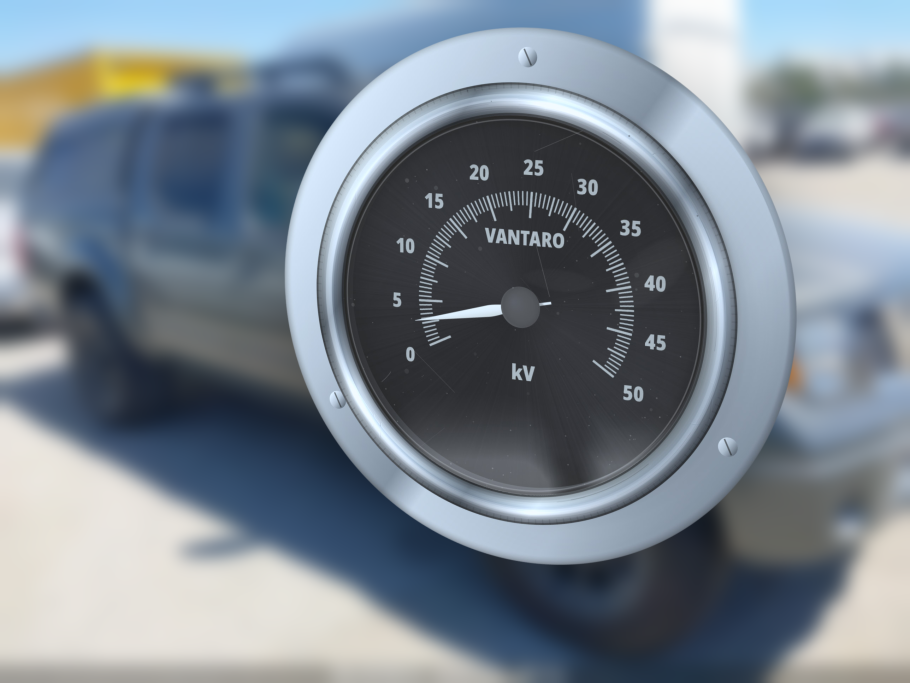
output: **3** kV
